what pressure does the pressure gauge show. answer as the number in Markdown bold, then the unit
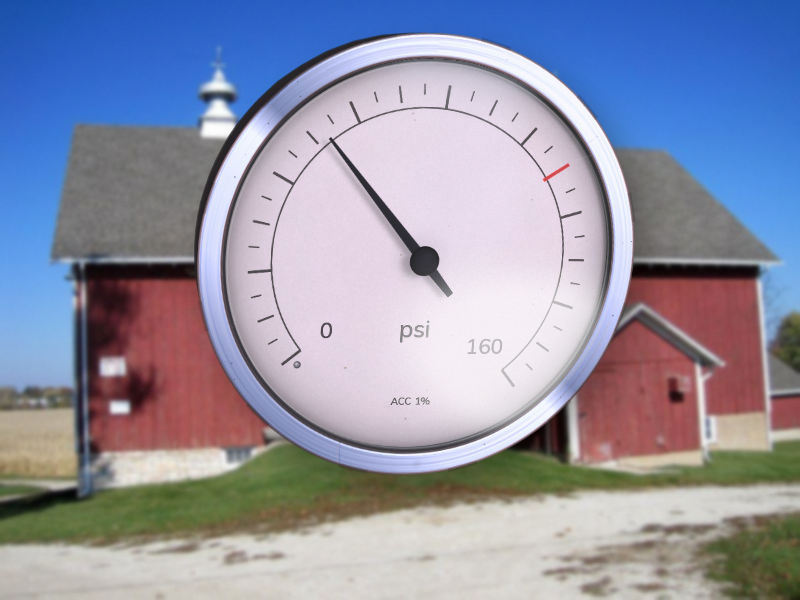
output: **52.5** psi
